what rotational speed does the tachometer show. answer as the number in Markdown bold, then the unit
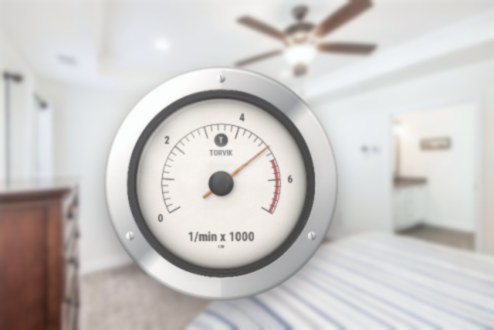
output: **5000** rpm
